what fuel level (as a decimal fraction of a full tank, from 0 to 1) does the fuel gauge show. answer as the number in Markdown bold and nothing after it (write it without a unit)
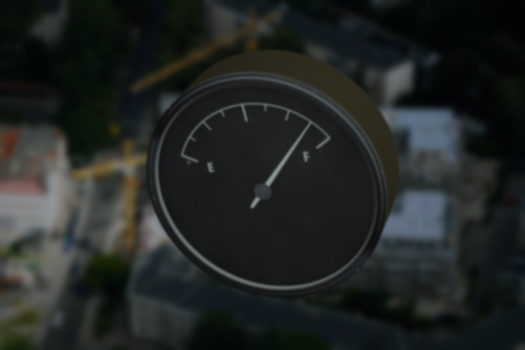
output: **0.875**
